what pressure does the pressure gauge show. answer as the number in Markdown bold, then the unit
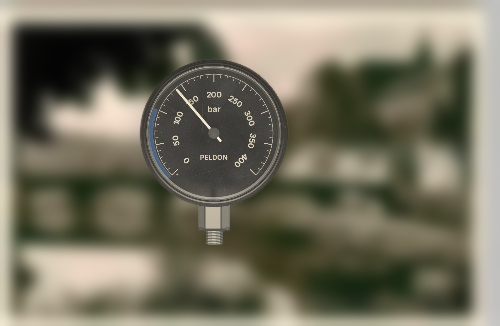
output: **140** bar
